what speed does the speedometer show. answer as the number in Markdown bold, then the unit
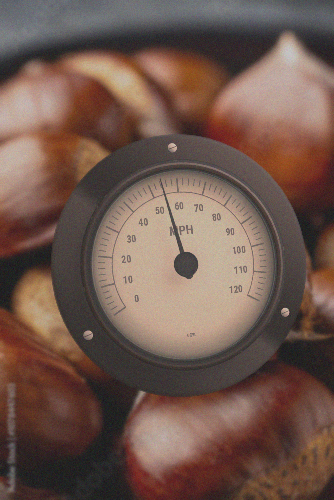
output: **54** mph
